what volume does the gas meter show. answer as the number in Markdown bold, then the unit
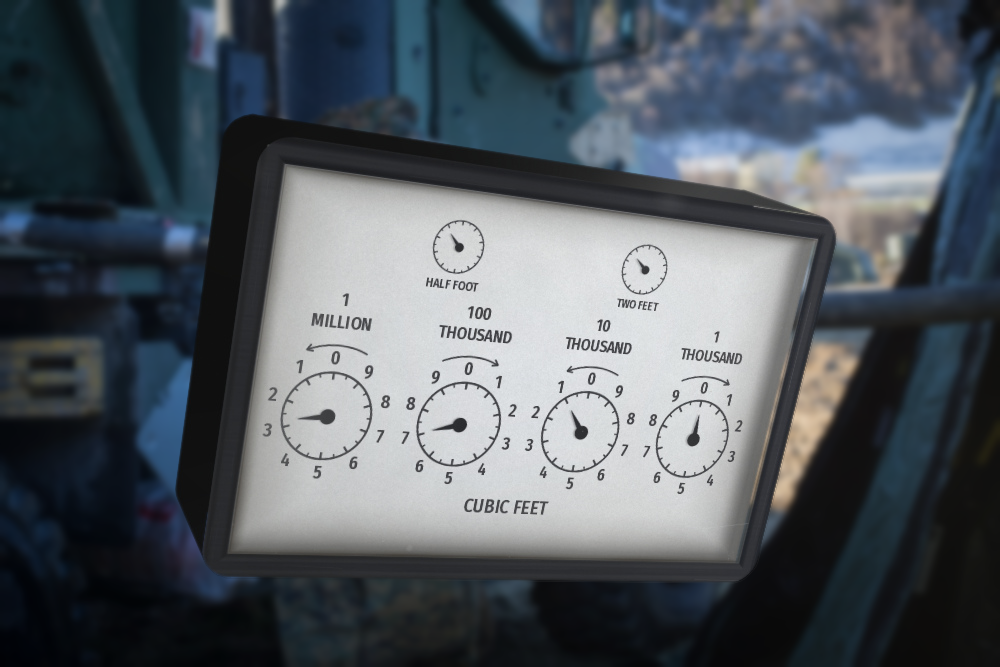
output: **271000** ft³
